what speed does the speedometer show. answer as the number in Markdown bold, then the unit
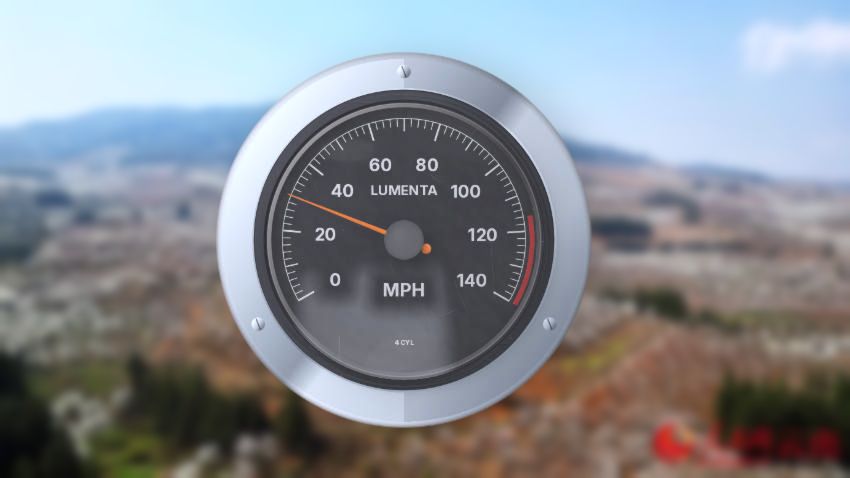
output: **30** mph
